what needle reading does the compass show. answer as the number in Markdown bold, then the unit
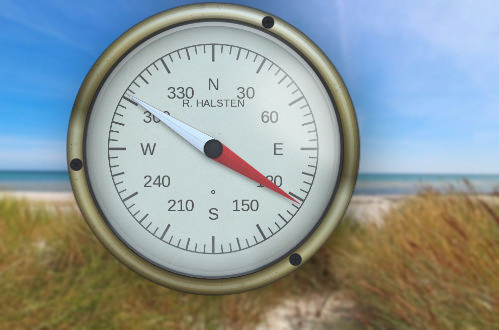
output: **122.5** °
